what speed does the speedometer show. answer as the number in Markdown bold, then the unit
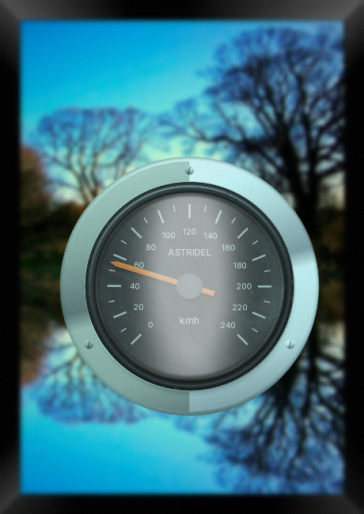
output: **55** km/h
